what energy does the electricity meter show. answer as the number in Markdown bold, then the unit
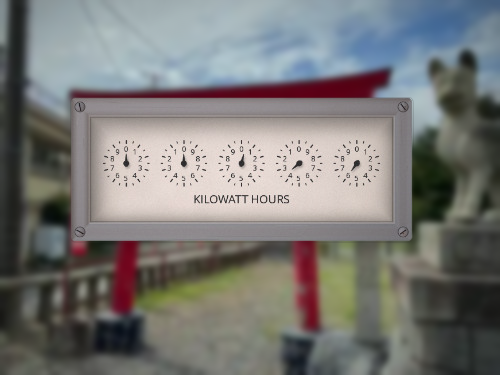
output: **36** kWh
